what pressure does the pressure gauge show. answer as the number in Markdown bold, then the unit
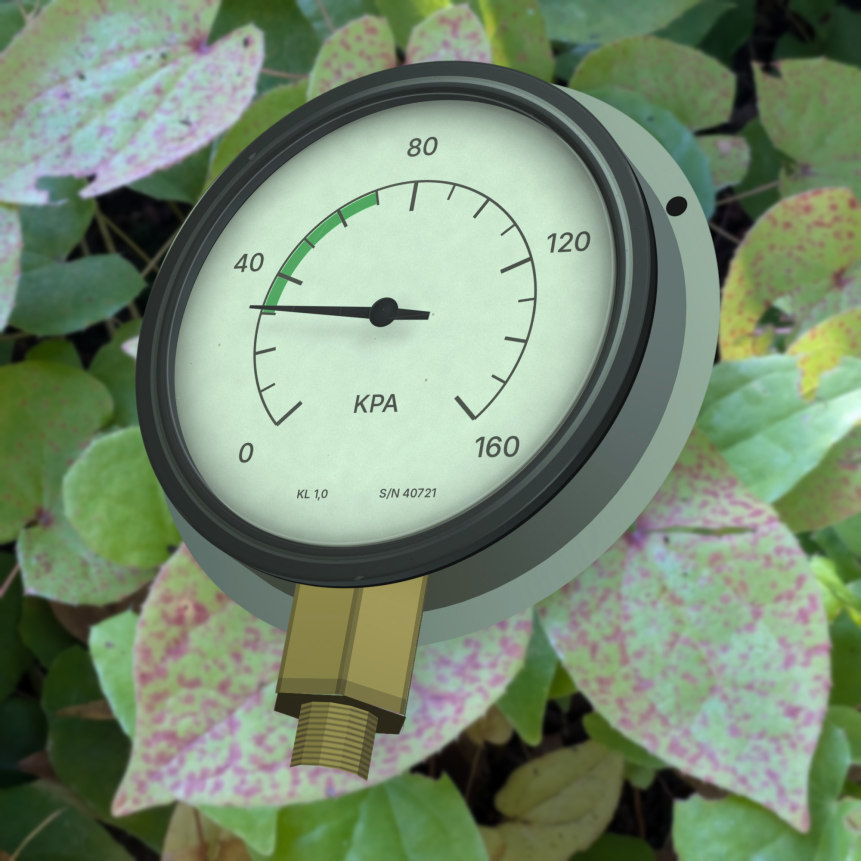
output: **30** kPa
